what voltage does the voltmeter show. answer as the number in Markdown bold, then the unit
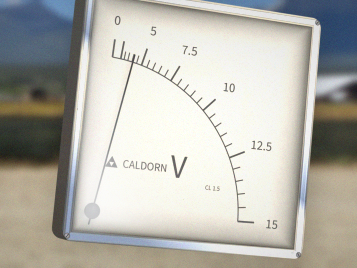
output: **4** V
